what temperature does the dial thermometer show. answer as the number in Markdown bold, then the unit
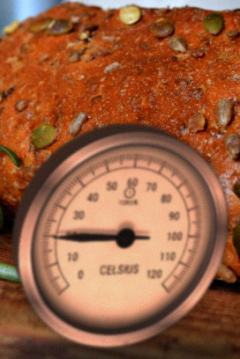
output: **20** °C
